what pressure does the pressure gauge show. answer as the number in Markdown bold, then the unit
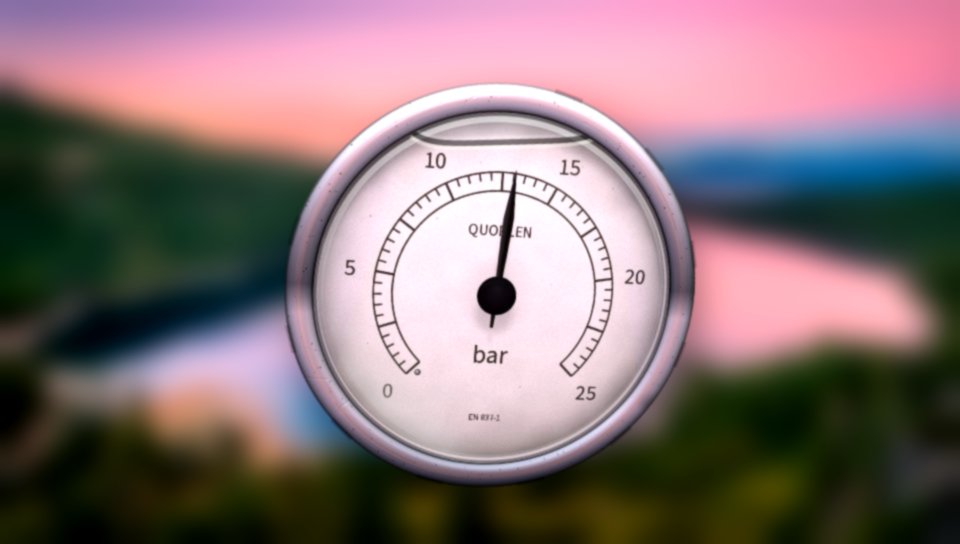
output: **13** bar
